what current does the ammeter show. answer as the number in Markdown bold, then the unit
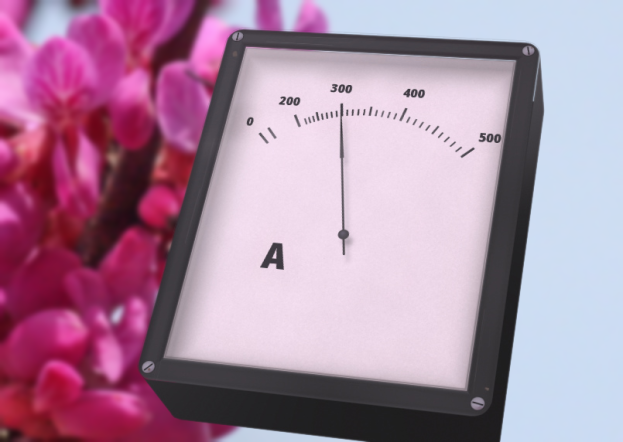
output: **300** A
